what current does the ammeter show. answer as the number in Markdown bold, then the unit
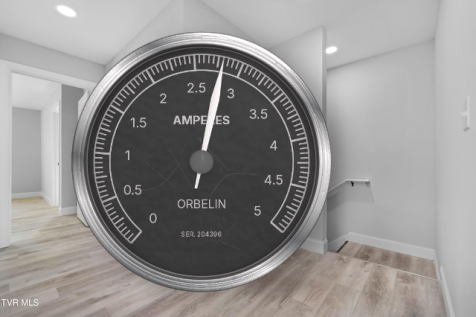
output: **2.8** A
